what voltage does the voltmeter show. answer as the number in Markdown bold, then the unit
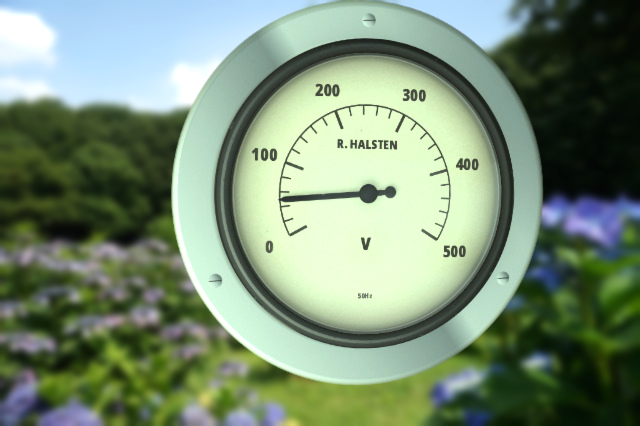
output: **50** V
